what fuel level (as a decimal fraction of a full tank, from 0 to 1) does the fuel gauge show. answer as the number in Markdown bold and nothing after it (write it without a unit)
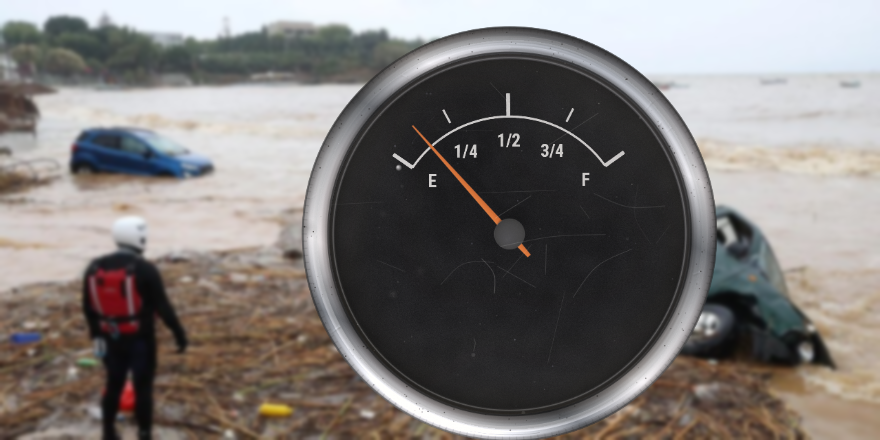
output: **0.125**
